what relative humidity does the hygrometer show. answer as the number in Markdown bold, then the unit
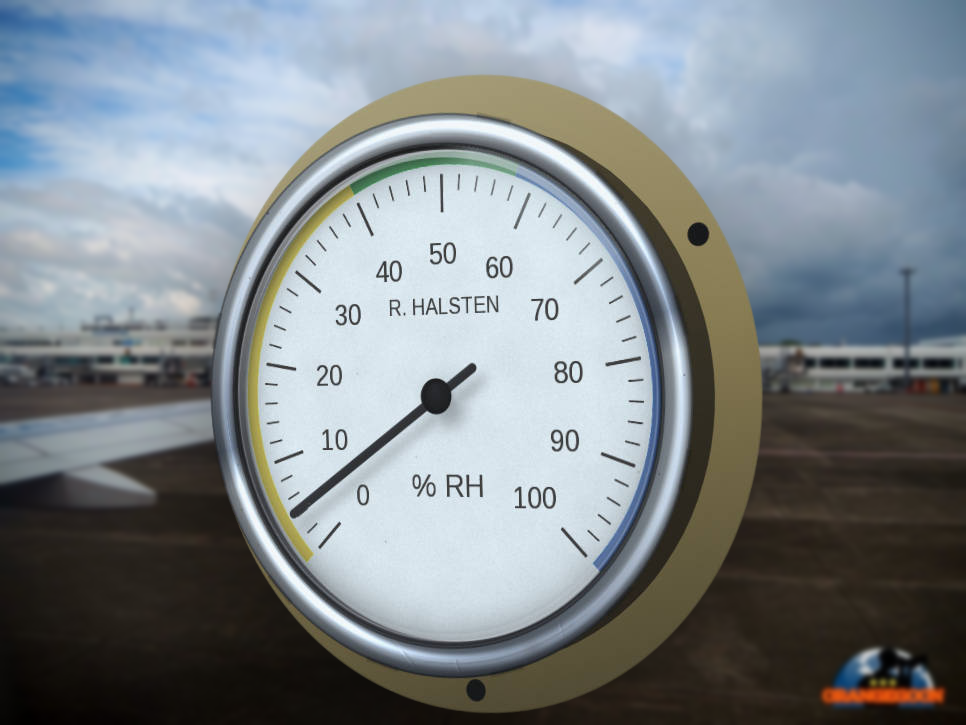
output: **4** %
